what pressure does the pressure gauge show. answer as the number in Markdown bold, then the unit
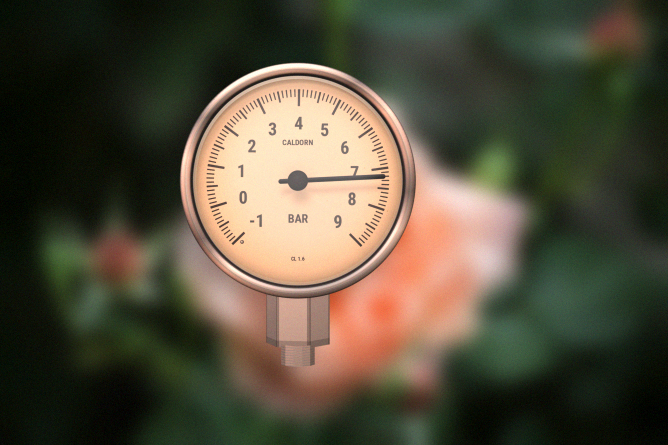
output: **7.2** bar
